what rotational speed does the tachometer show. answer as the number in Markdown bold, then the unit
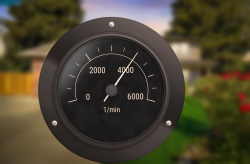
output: **4000** rpm
